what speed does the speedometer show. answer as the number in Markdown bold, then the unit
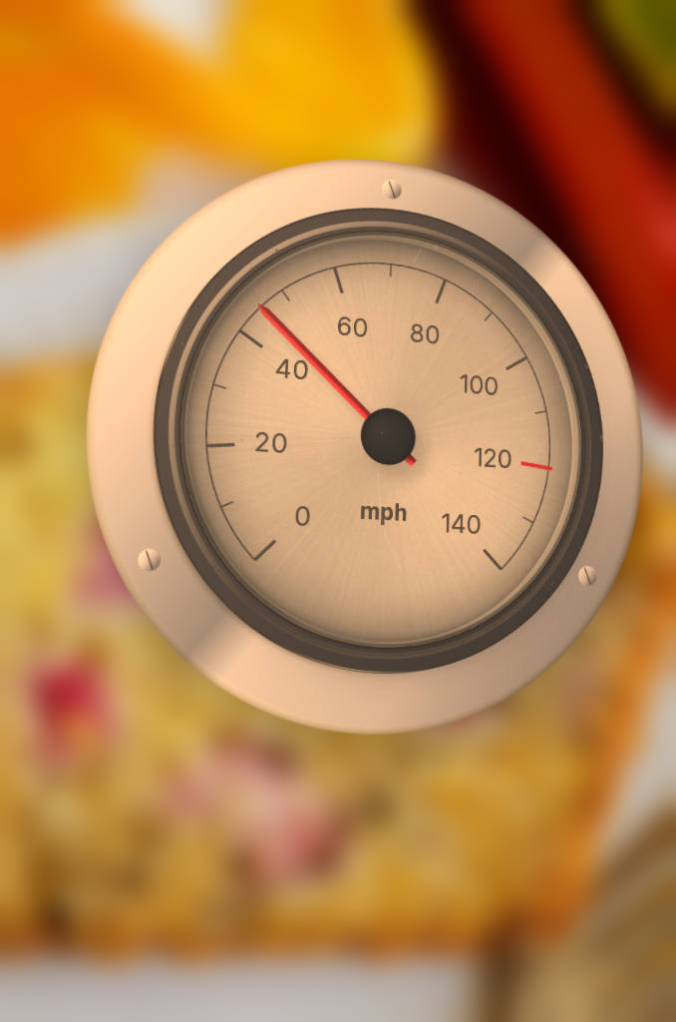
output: **45** mph
